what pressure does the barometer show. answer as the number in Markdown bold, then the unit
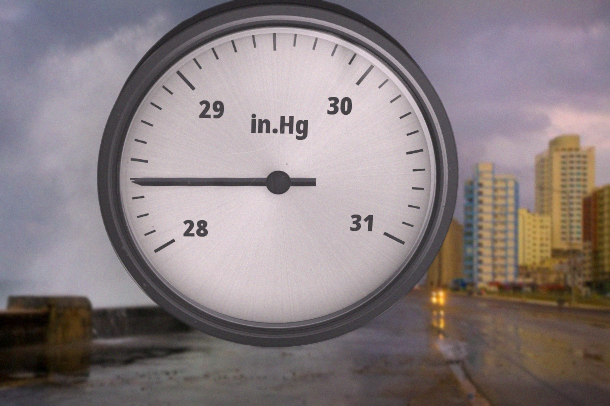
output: **28.4** inHg
